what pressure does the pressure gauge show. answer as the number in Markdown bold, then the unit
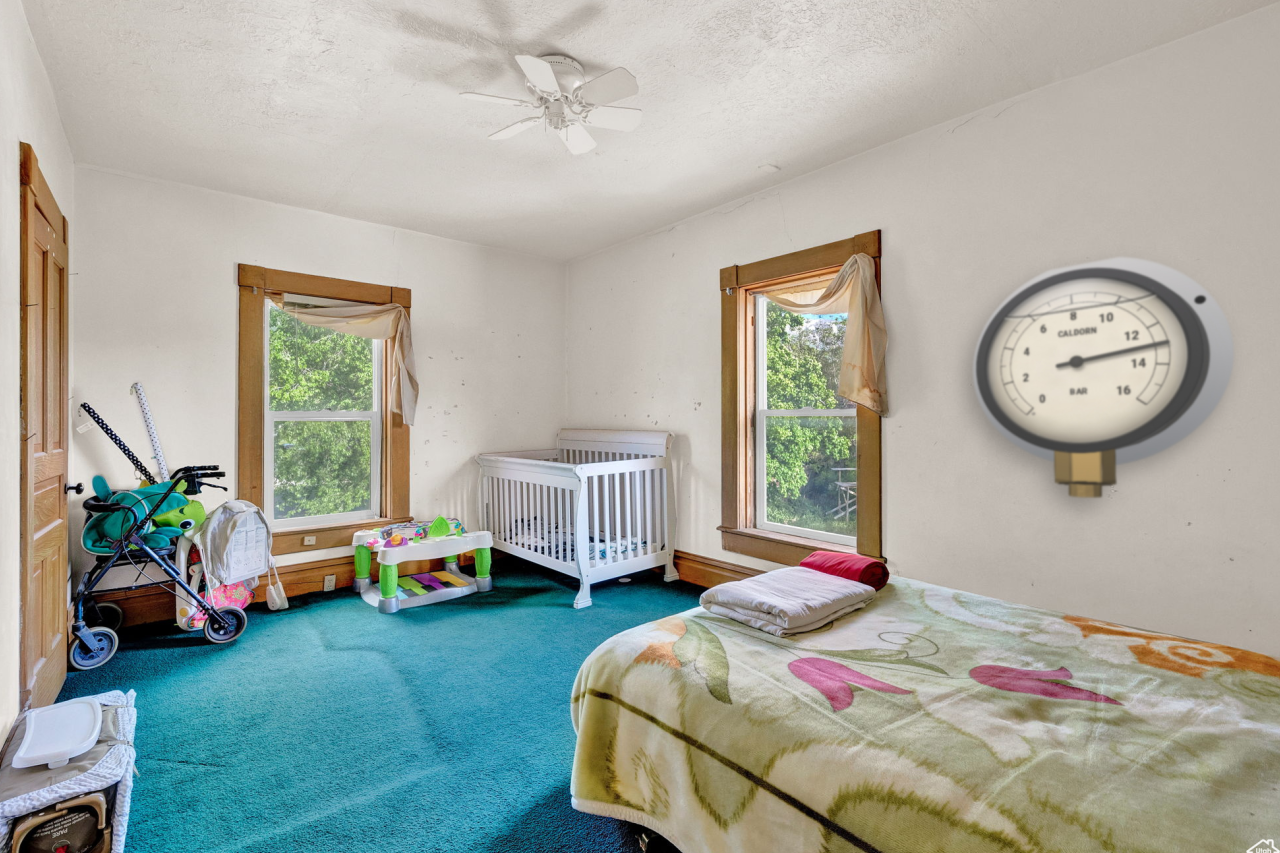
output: **13** bar
